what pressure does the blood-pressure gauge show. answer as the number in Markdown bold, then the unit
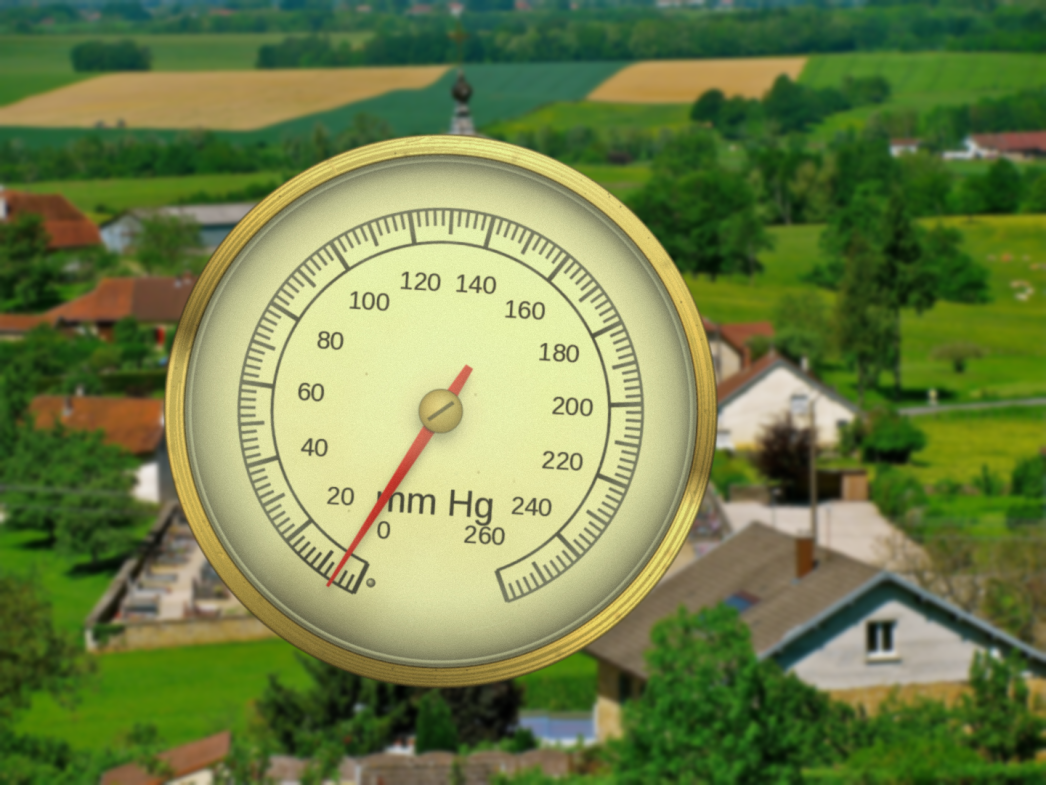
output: **6** mmHg
